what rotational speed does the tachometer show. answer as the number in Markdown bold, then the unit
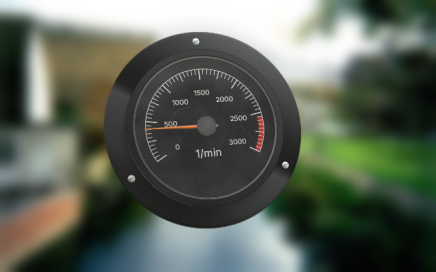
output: **400** rpm
